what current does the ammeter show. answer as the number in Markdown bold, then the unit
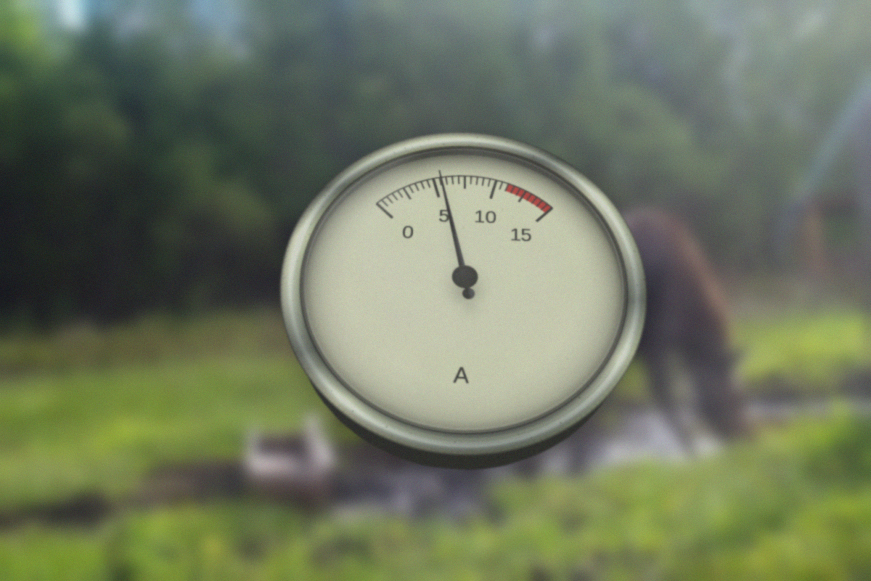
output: **5.5** A
